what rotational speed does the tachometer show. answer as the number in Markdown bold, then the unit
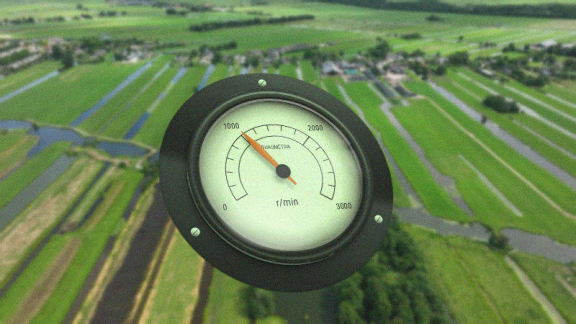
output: **1000** rpm
